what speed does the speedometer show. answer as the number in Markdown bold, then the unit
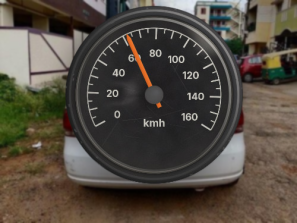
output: **62.5** km/h
